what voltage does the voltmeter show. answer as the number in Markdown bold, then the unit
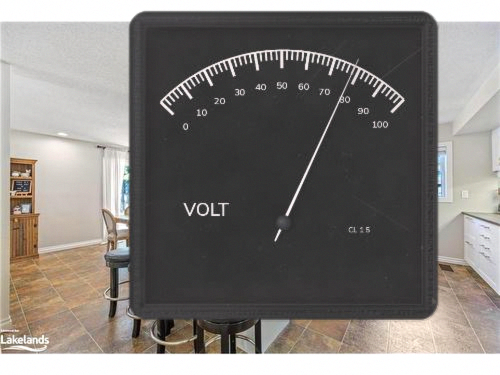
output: **78** V
